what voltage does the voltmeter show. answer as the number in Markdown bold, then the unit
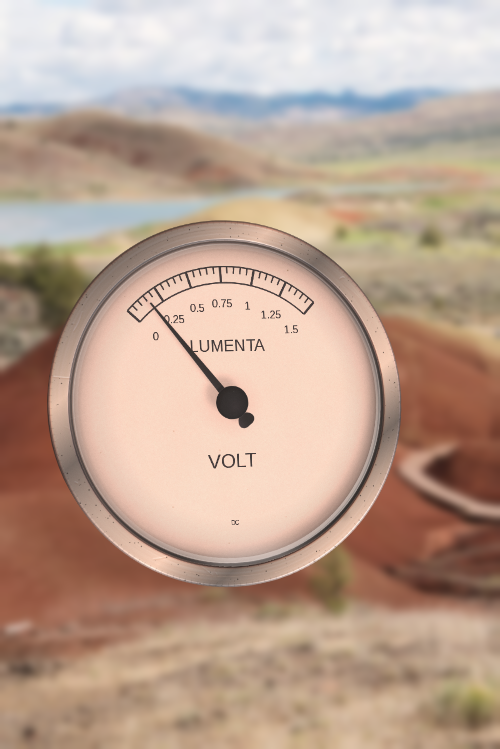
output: **0.15** V
